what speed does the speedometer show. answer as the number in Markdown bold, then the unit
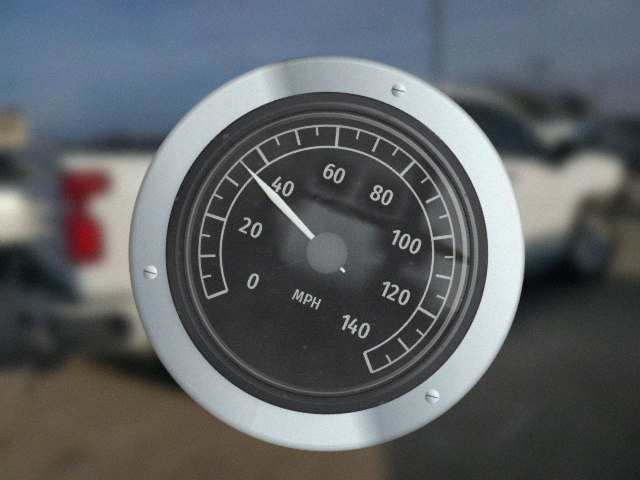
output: **35** mph
